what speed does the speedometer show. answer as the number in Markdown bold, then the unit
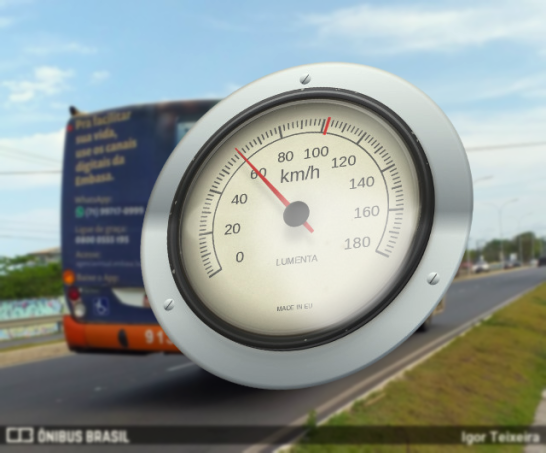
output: **60** km/h
